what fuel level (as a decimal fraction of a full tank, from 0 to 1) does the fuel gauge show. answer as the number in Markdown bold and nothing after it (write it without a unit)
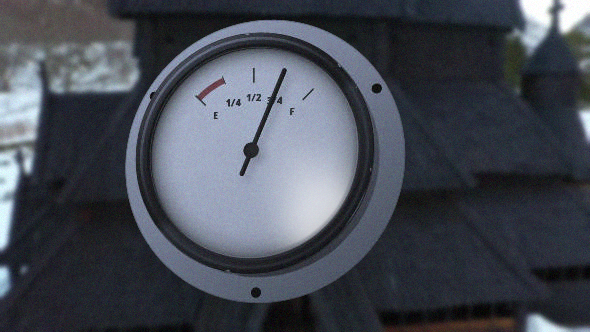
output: **0.75**
